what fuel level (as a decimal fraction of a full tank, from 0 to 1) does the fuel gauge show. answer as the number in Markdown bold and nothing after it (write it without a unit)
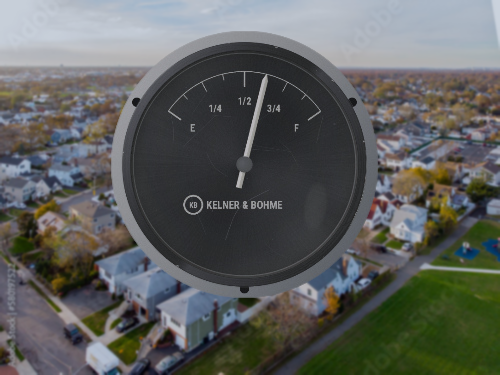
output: **0.625**
